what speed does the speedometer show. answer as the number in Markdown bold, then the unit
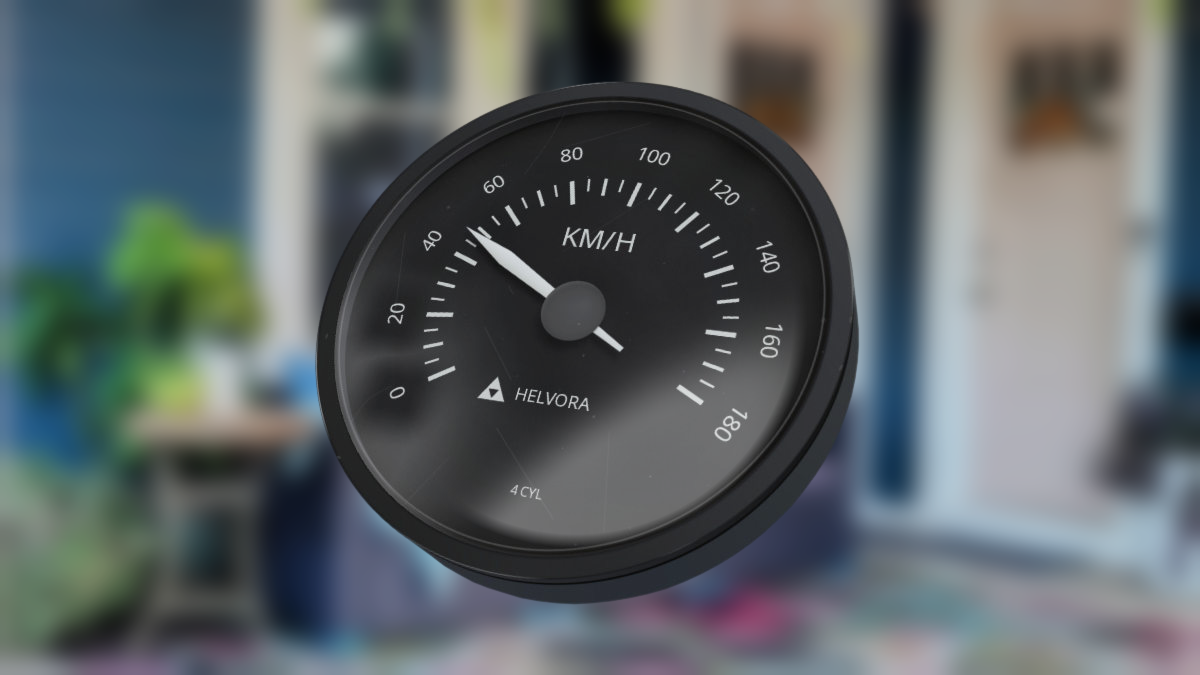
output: **47.5** km/h
